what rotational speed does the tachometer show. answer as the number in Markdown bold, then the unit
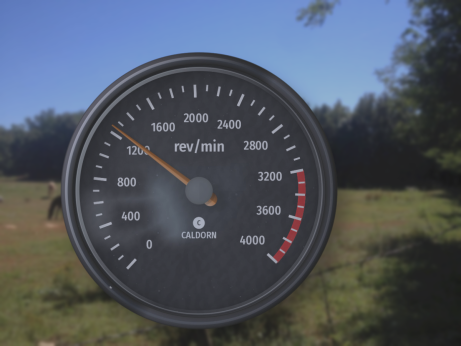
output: **1250** rpm
